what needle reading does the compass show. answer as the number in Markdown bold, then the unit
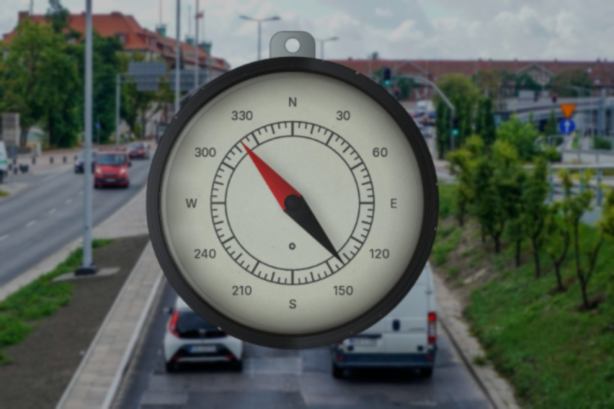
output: **320** °
